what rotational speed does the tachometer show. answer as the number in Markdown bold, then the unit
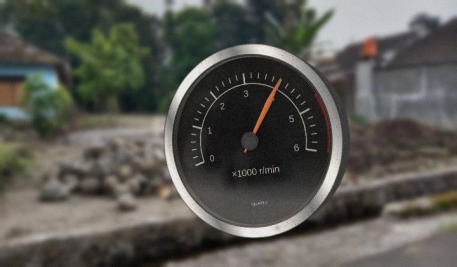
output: **4000** rpm
